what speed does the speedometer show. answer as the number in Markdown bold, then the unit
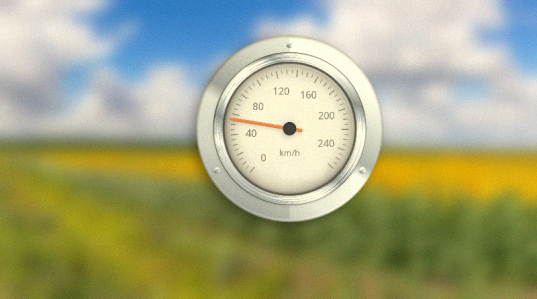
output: **55** km/h
